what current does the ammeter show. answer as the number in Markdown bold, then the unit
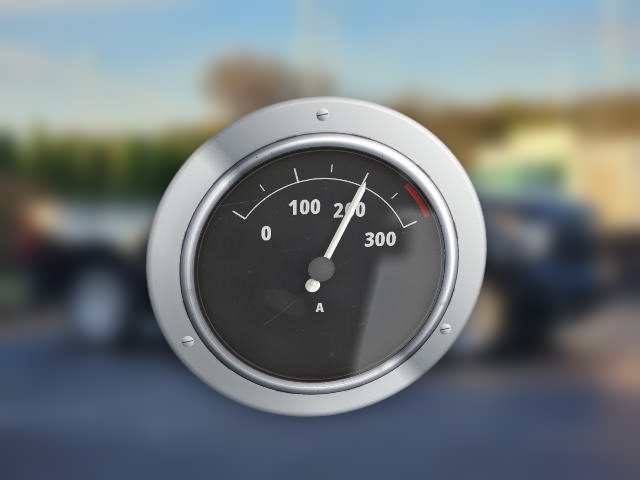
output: **200** A
